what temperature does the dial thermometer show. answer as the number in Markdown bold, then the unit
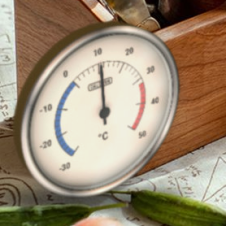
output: **10** °C
